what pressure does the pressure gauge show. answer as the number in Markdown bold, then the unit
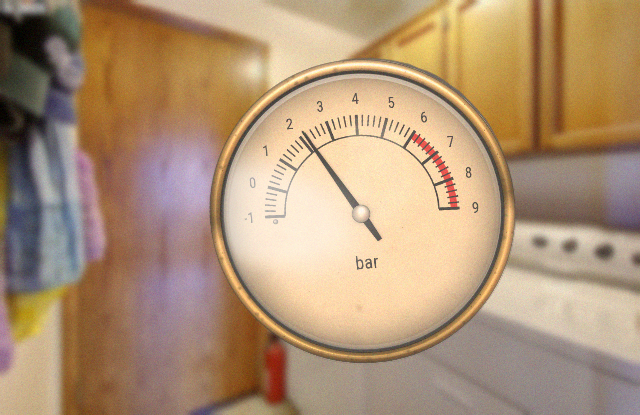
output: **2.2** bar
